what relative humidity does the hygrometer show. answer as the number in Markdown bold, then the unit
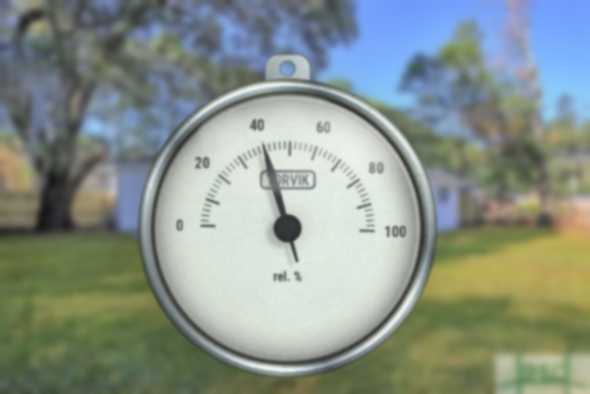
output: **40** %
